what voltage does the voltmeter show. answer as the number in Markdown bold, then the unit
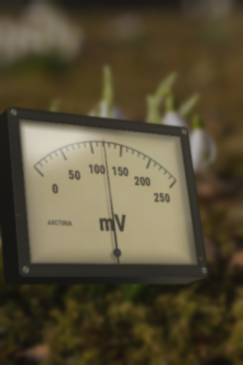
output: **120** mV
